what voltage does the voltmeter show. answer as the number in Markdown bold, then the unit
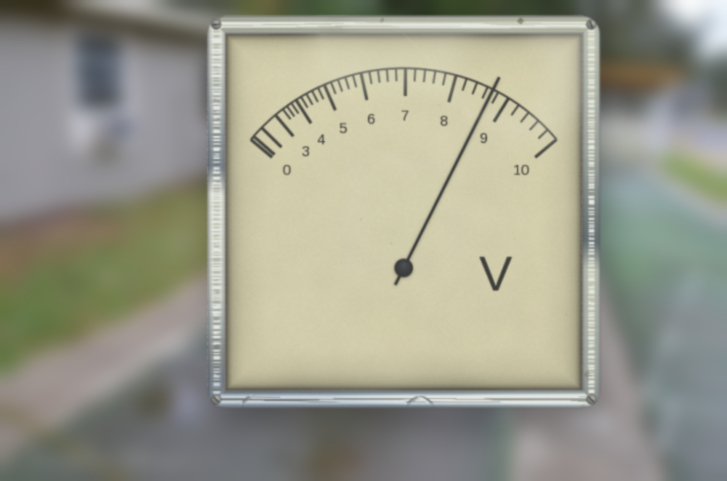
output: **8.7** V
